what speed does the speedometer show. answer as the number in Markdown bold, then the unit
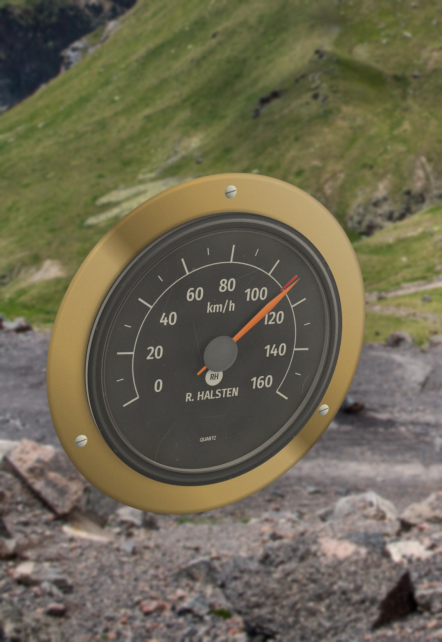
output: **110** km/h
